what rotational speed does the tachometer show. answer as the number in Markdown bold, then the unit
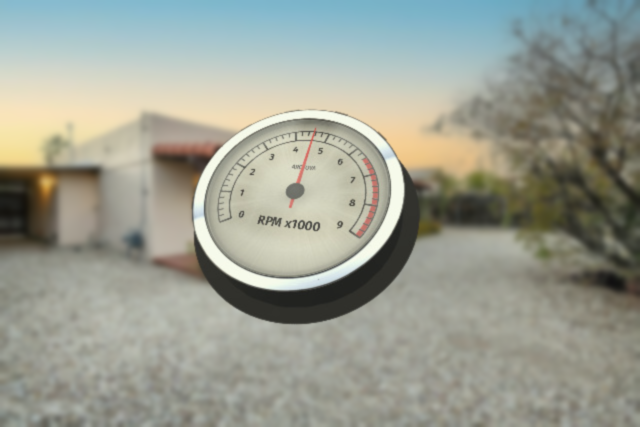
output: **4600** rpm
